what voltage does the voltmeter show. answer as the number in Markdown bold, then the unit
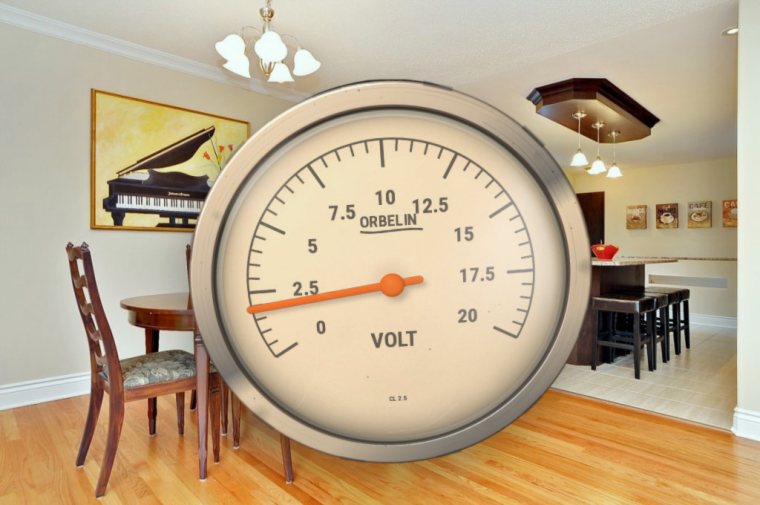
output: **2** V
